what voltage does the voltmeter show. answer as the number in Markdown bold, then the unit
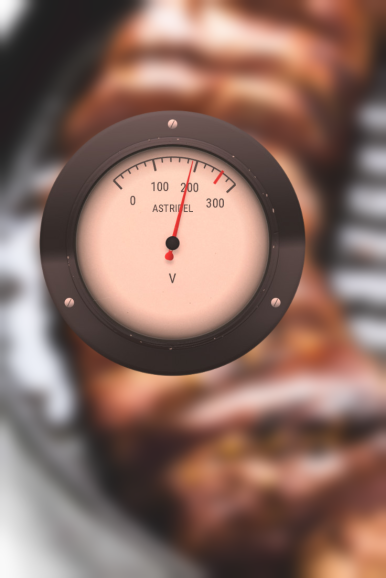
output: **190** V
